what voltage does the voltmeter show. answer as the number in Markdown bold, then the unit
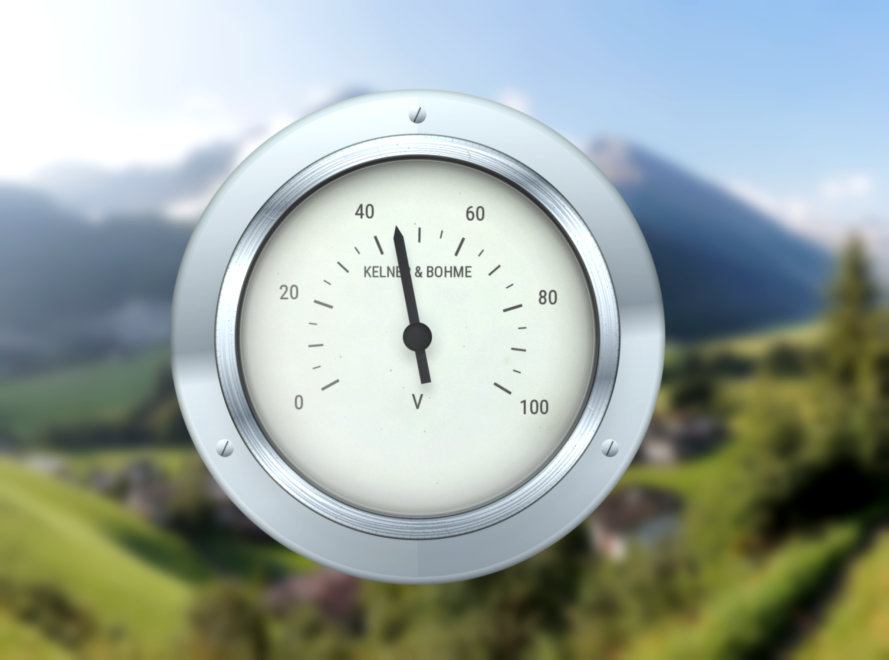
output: **45** V
